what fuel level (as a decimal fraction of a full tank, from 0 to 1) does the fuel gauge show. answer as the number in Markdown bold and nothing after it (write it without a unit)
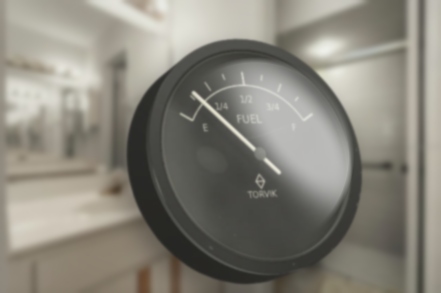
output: **0.125**
